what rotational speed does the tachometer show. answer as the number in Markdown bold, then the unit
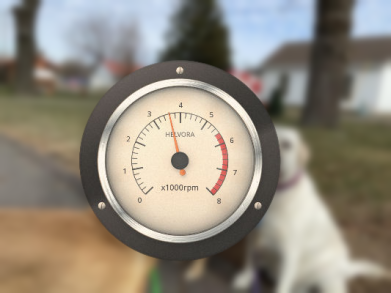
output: **3600** rpm
